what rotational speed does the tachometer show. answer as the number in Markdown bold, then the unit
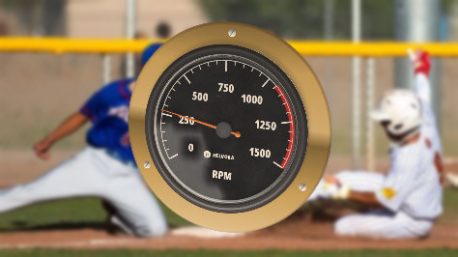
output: **275** rpm
